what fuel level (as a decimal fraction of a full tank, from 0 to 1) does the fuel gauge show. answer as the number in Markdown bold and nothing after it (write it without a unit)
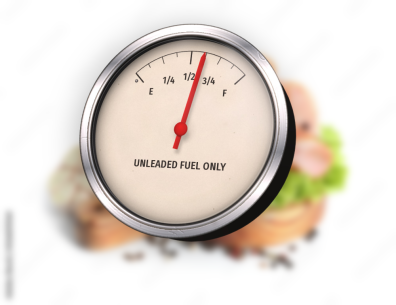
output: **0.625**
